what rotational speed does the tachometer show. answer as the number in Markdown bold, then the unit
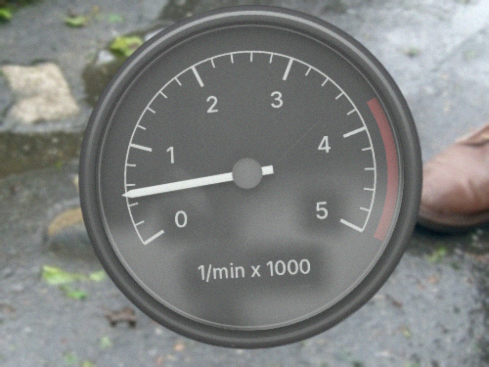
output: **500** rpm
